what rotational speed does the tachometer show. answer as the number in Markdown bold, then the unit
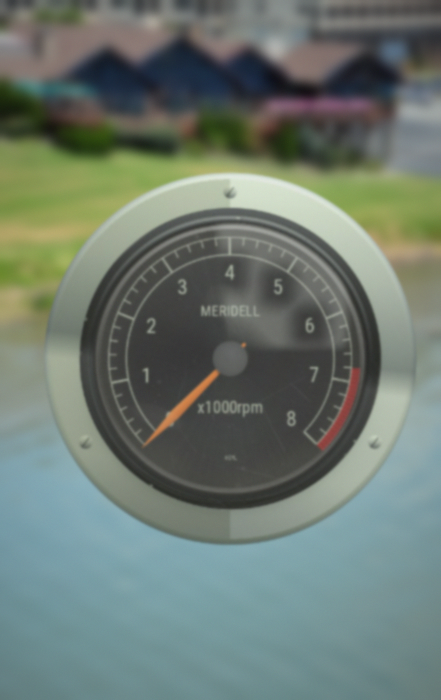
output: **0** rpm
